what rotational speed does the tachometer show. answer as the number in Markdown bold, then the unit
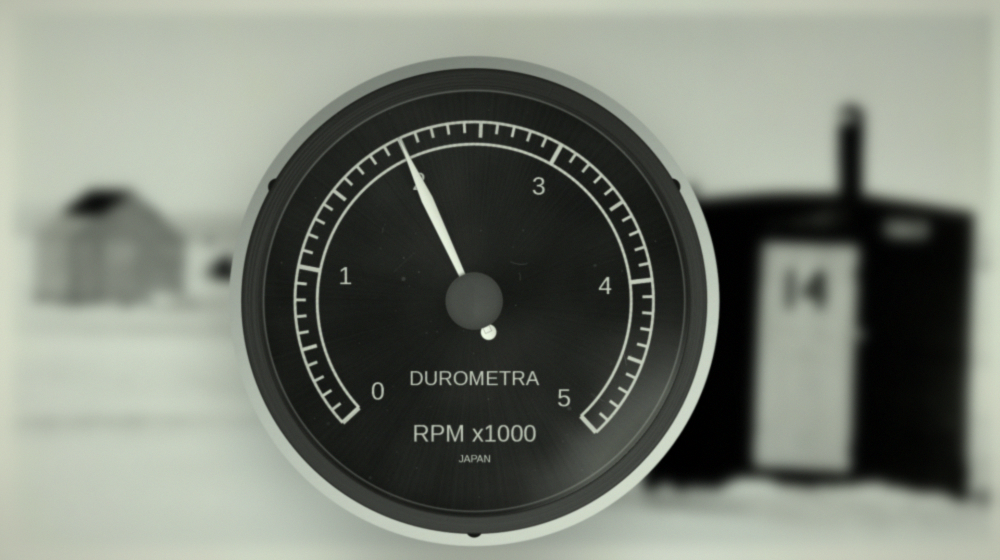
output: **2000** rpm
